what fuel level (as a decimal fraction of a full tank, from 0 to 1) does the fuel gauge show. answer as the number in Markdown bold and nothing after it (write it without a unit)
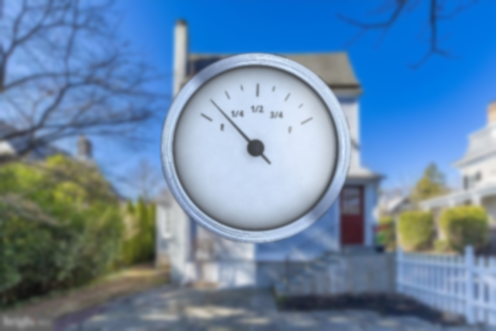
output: **0.125**
